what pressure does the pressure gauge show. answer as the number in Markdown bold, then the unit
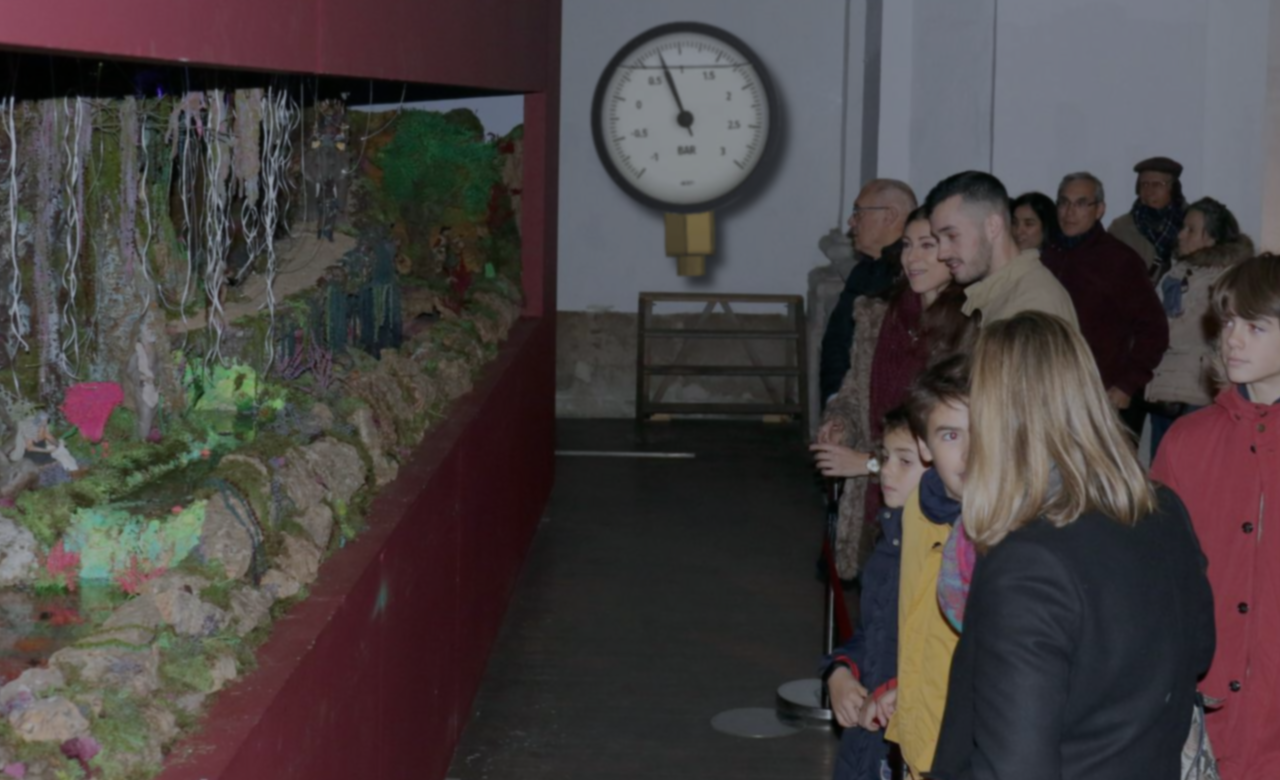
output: **0.75** bar
